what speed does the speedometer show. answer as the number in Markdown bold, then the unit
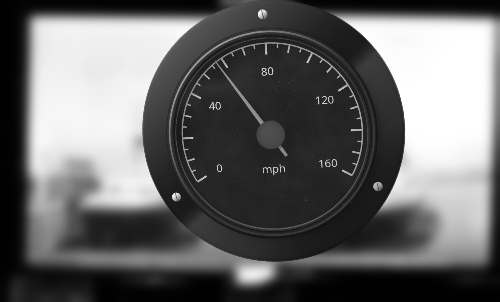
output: **57.5** mph
